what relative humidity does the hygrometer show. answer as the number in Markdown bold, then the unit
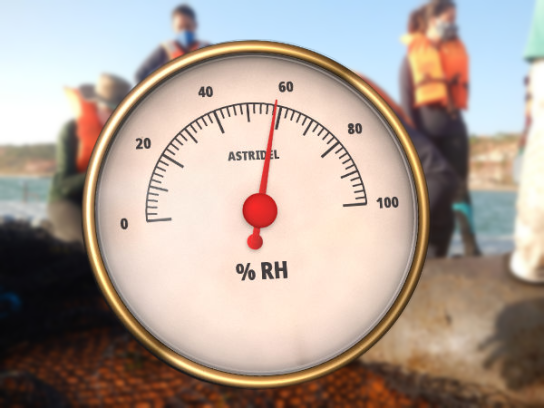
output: **58** %
